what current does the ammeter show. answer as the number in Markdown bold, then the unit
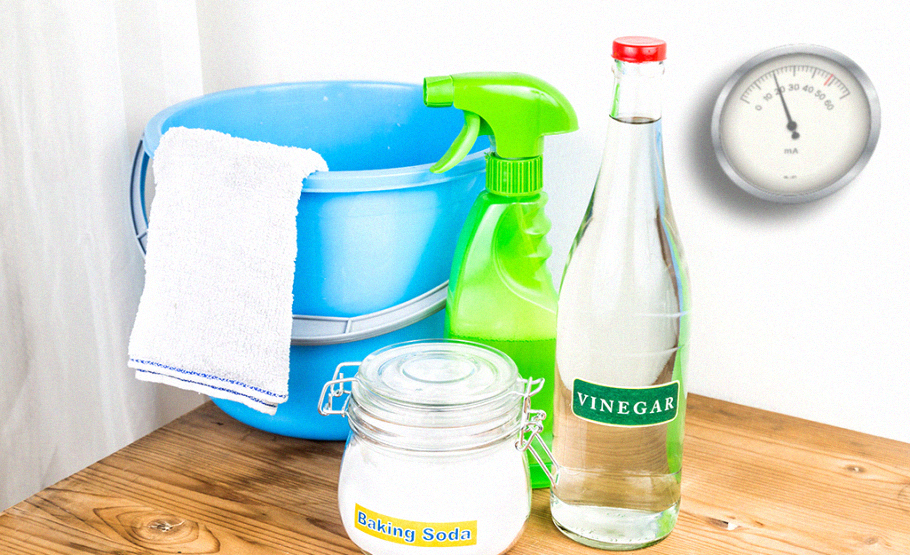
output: **20** mA
